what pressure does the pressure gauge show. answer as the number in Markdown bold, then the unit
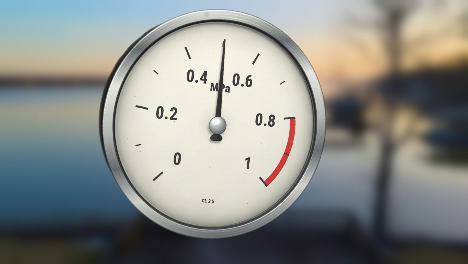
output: **0.5** MPa
